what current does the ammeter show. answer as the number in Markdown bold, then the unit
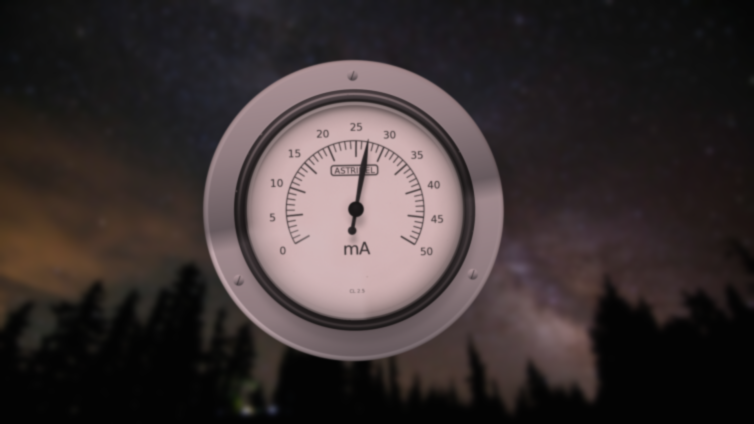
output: **27** mA
